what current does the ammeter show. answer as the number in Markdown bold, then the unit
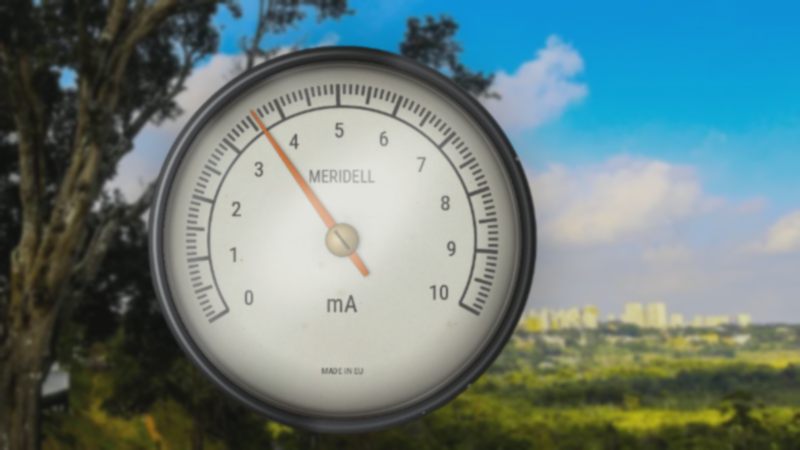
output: **3.6** mA
